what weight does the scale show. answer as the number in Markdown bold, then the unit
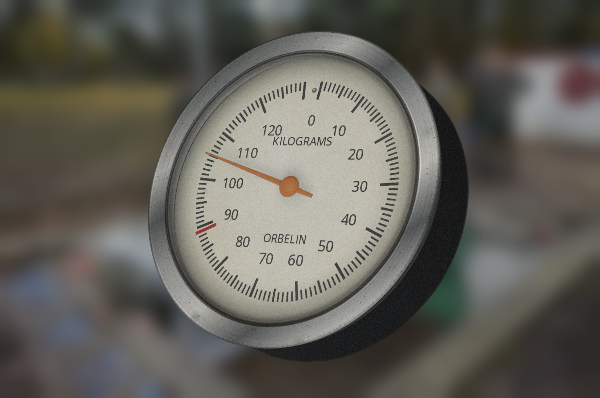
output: **105** kg
